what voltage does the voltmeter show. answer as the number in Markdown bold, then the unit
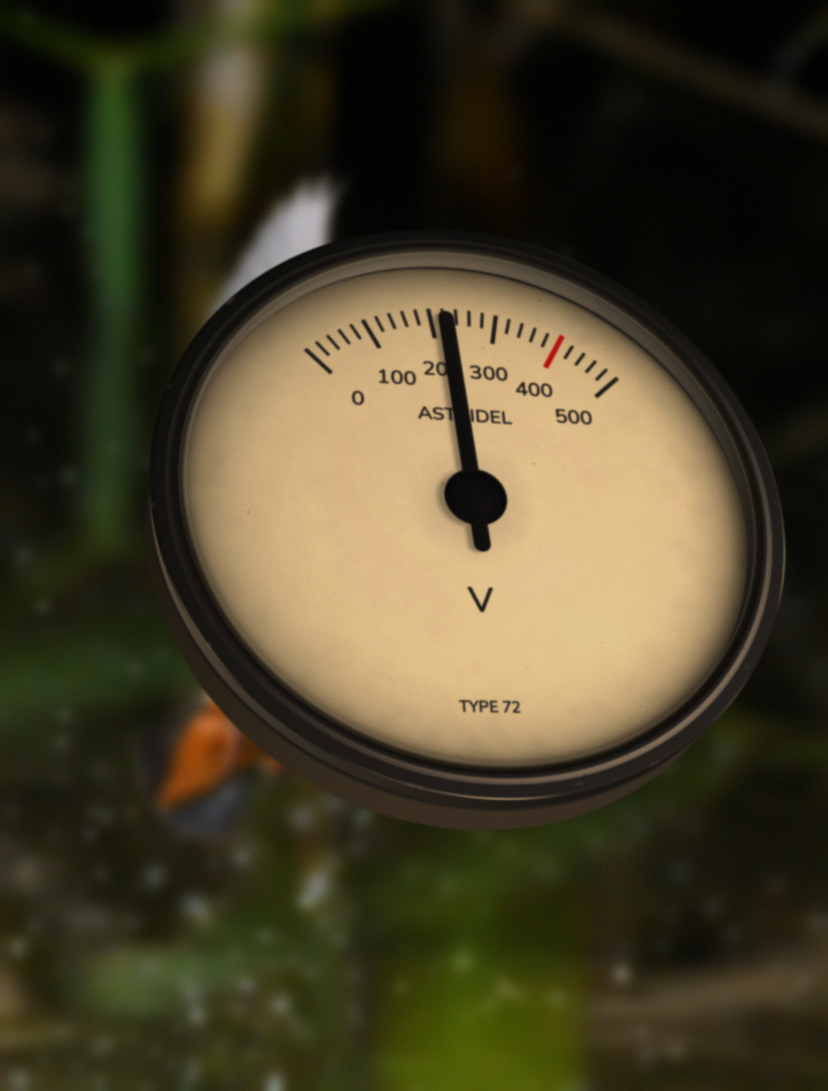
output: **220** V
